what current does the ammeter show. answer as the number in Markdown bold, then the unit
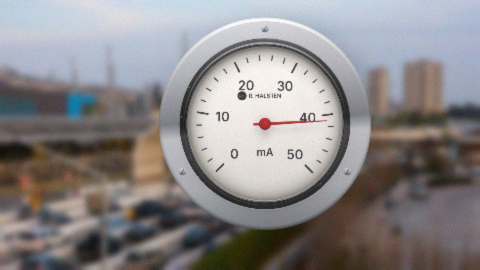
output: **41** mA
